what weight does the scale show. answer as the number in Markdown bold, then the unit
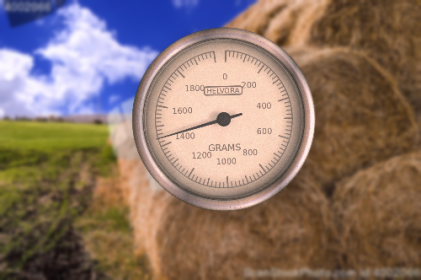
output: **1440** g
